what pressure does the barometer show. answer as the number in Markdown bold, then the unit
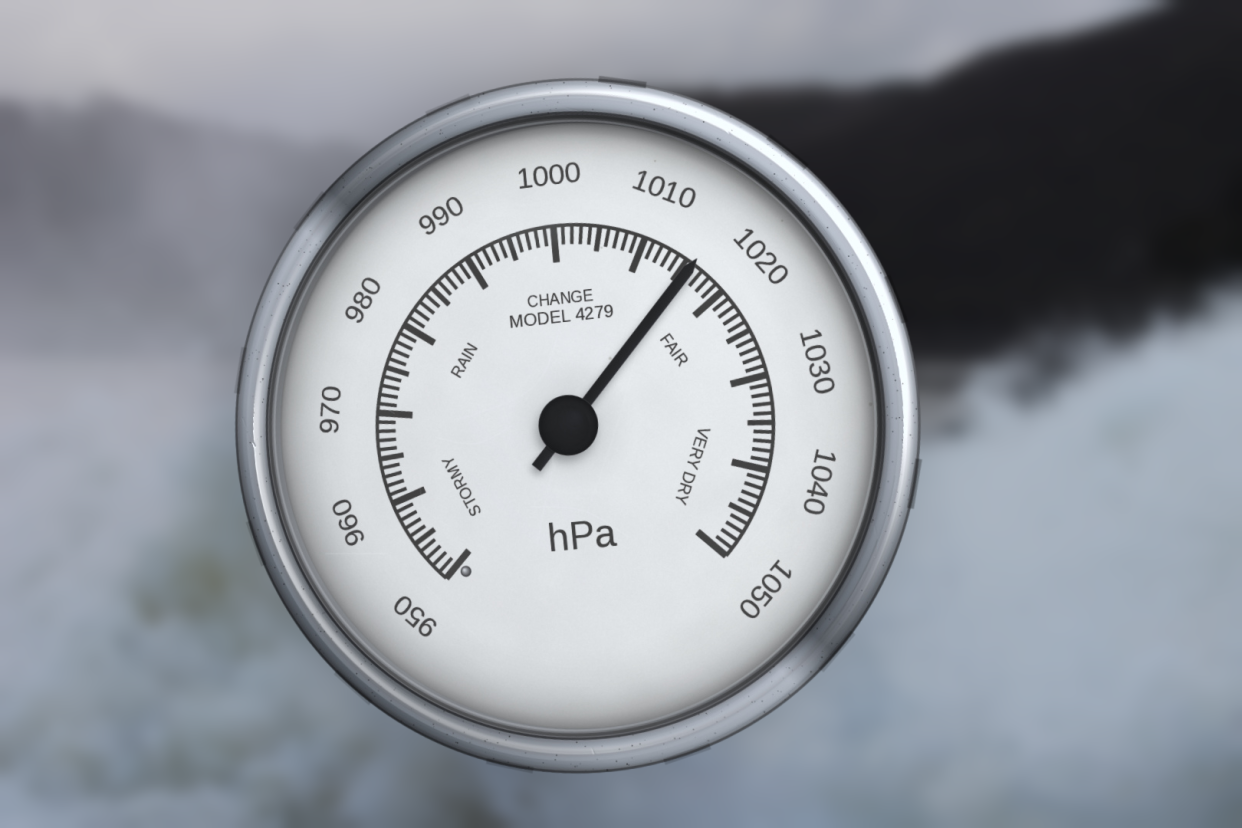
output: **1016** hPa
